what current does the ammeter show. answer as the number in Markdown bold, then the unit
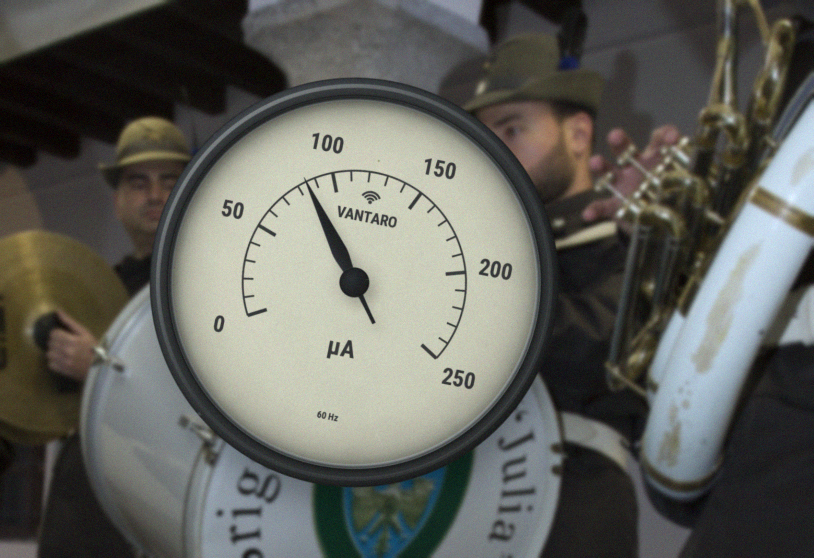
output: **85** µA
